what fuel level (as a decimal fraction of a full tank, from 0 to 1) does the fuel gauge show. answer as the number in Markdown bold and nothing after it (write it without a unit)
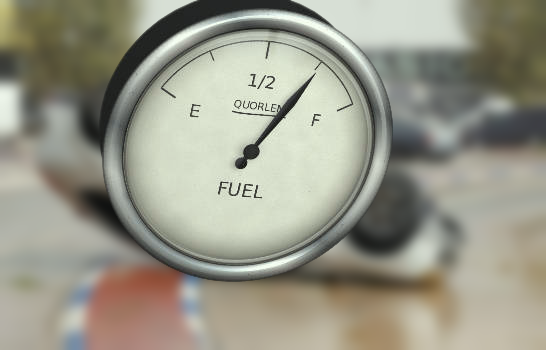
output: **0.75**
